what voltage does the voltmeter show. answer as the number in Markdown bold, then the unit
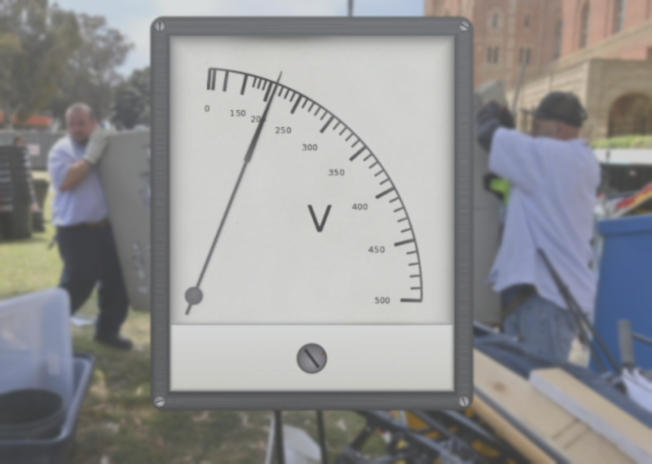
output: **210** V
